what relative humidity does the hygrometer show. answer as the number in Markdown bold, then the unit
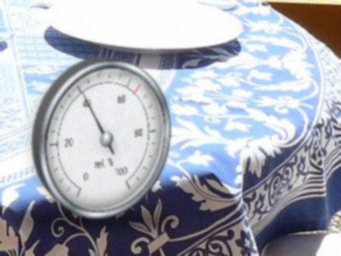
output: **40** %
